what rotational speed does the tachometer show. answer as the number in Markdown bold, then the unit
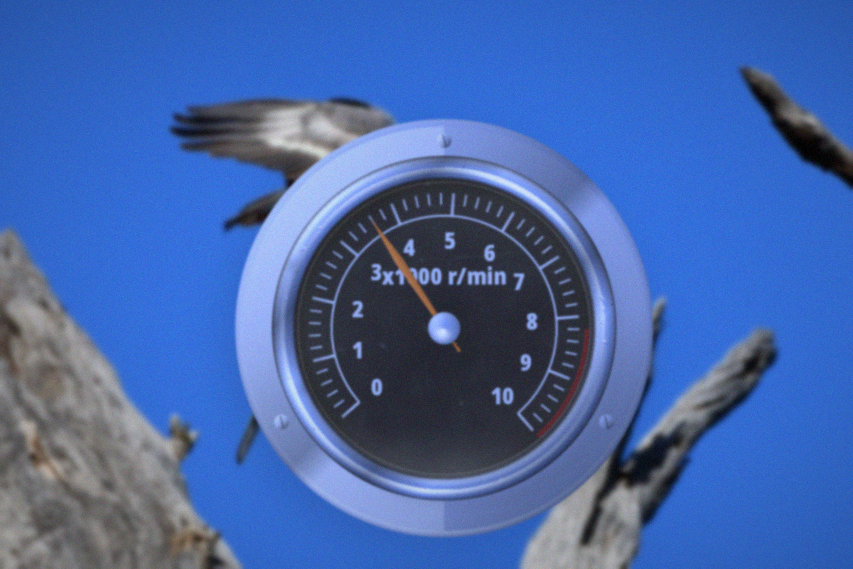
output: **3600** rpm
